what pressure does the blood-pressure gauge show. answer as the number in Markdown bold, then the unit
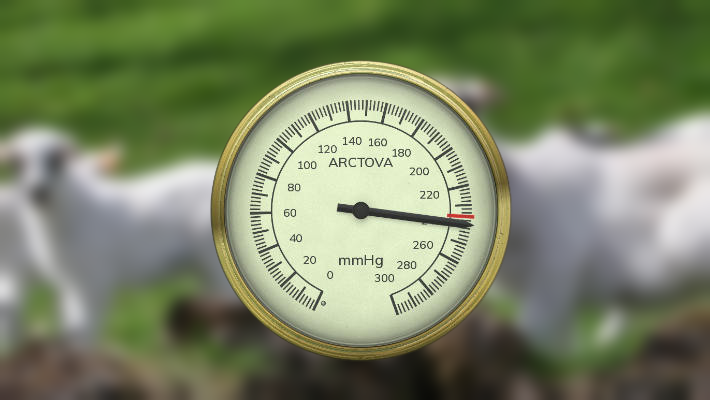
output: **240** mmHg
